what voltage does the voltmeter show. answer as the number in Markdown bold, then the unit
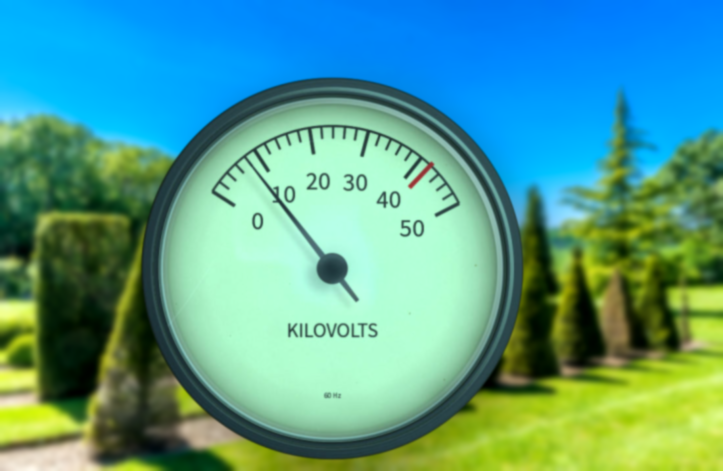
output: **8** kV
